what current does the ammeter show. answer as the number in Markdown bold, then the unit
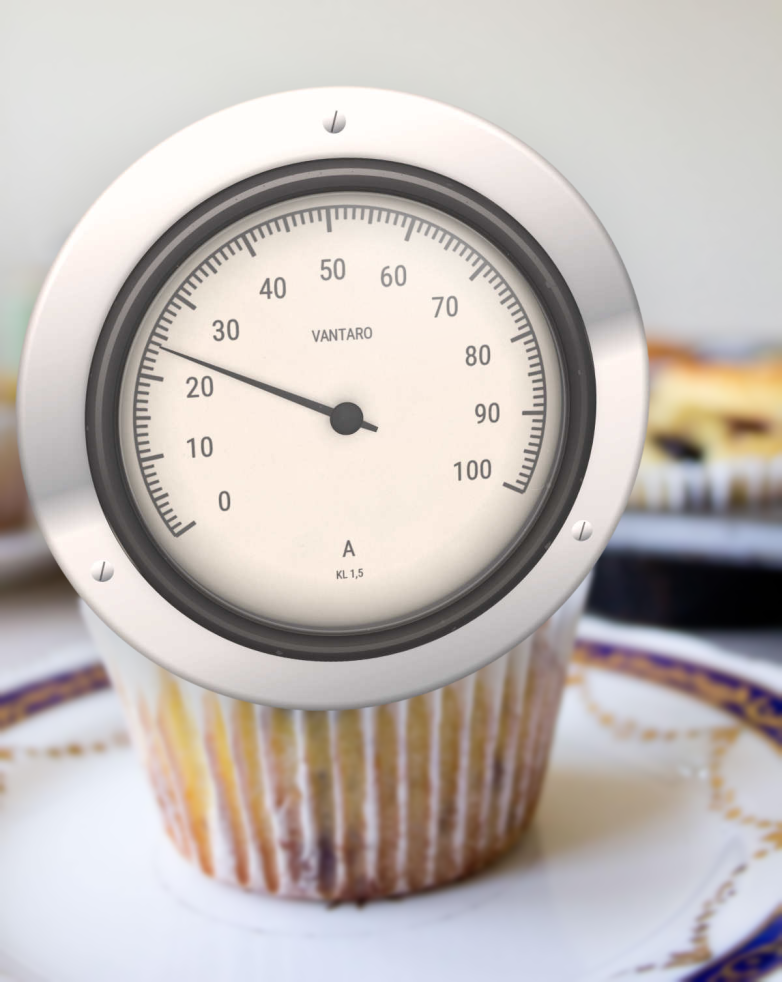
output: **24** A
